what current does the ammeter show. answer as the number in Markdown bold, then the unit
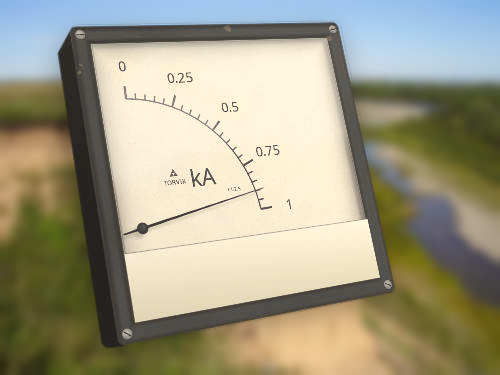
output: **0.9** kA
